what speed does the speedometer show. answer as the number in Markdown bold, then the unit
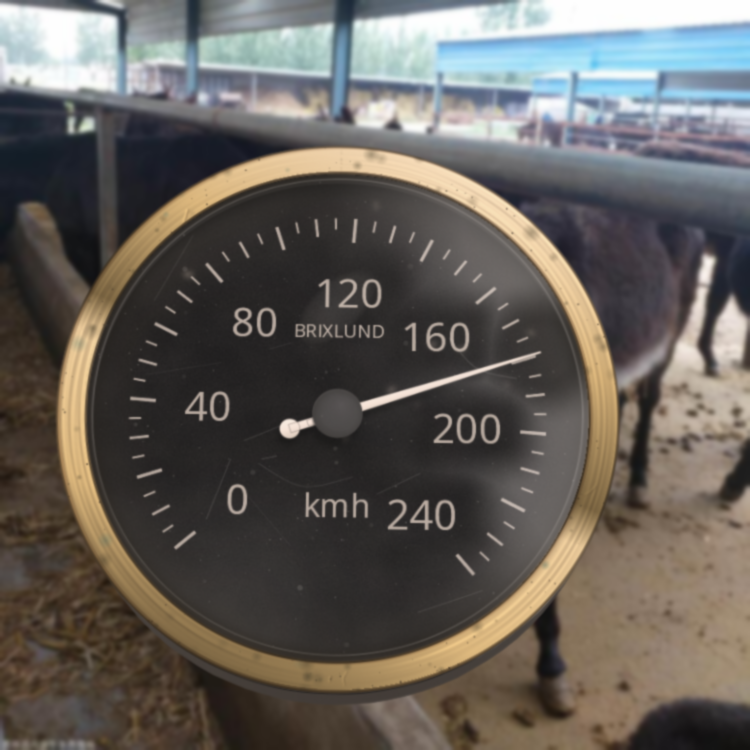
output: **180** km/h
